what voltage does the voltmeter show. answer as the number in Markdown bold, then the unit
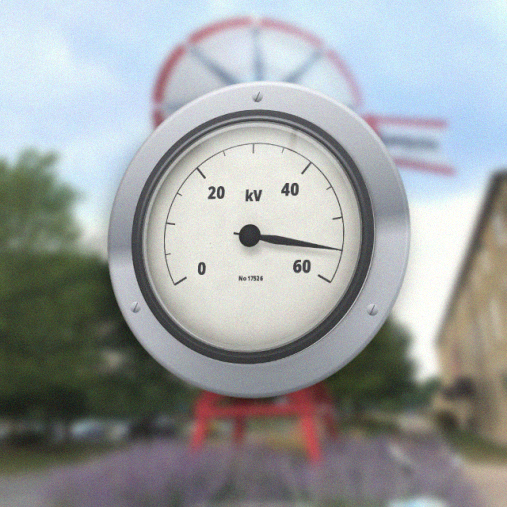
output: **55** kV
